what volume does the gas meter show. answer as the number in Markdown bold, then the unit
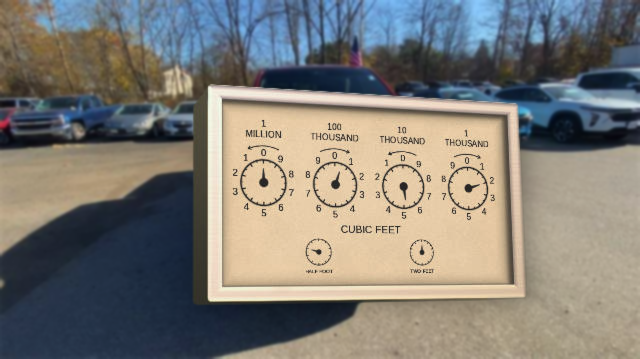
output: **5200** ft³
